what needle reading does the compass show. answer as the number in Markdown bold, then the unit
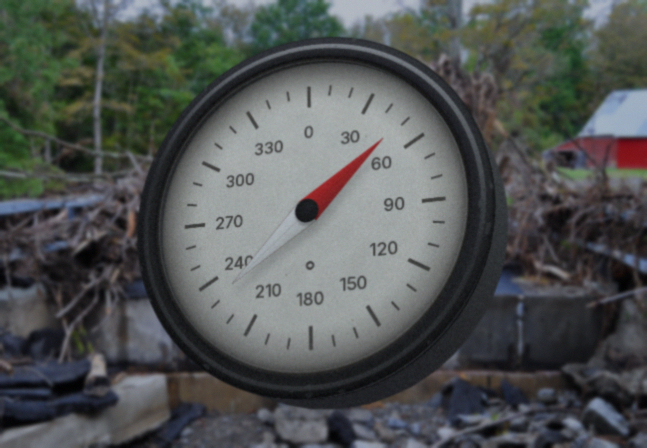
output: **50** °
